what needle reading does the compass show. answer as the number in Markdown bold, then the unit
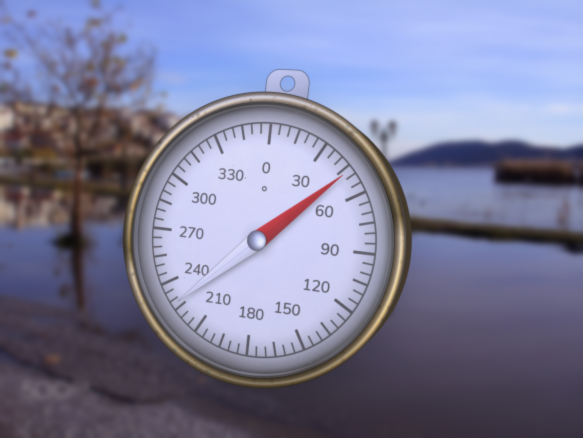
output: **47.5** °
